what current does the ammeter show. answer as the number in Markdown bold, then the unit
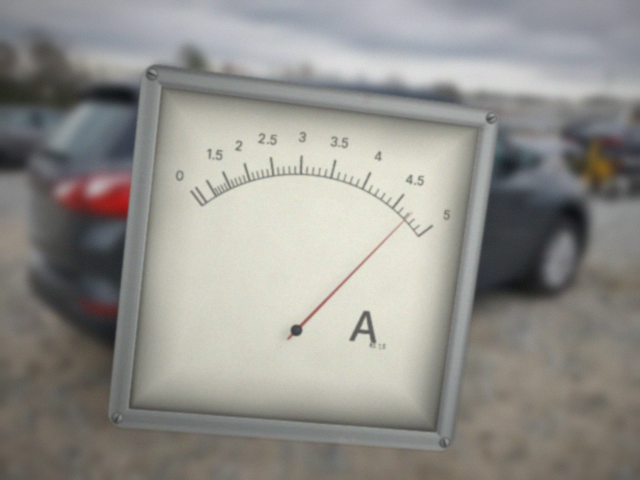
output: **4.7** A
